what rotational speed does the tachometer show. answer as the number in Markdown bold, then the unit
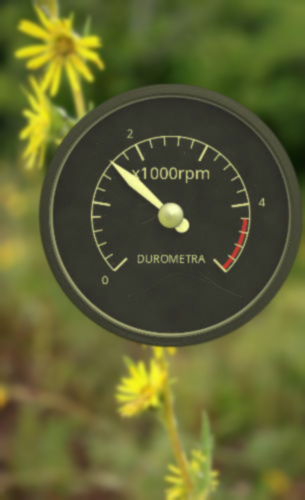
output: **1600** rpm
